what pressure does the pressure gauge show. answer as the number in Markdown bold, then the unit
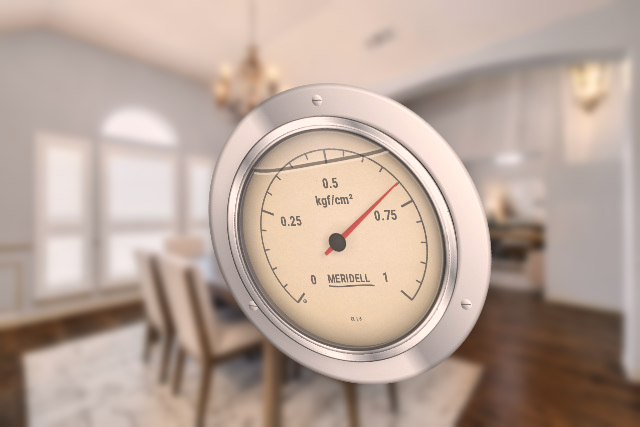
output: **0.7** kg/cm²
